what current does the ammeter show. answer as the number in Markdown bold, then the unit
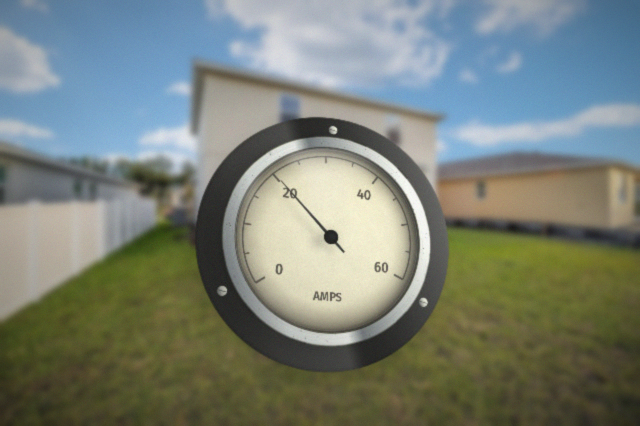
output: **20** A
